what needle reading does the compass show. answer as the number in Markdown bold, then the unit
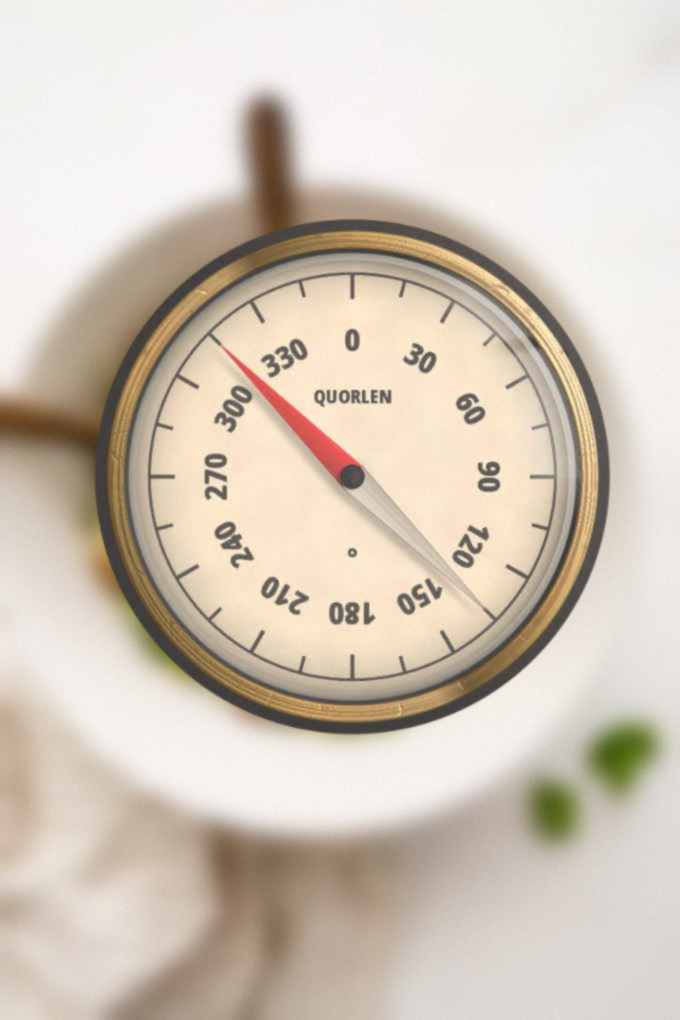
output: **315** °
